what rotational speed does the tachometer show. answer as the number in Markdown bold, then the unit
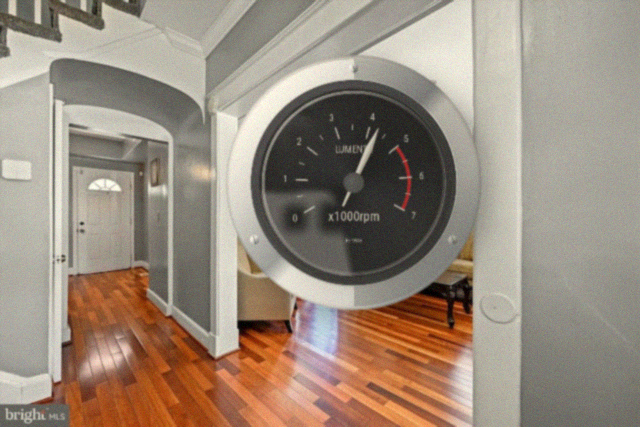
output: **4250** rpm
